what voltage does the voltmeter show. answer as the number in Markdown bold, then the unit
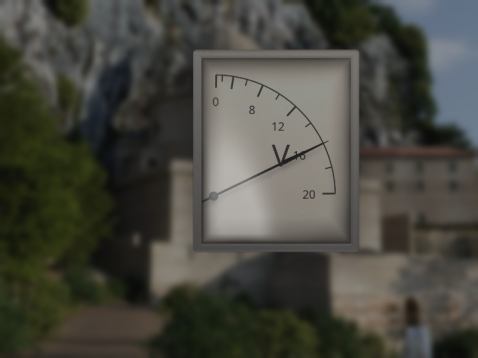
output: **16** V
